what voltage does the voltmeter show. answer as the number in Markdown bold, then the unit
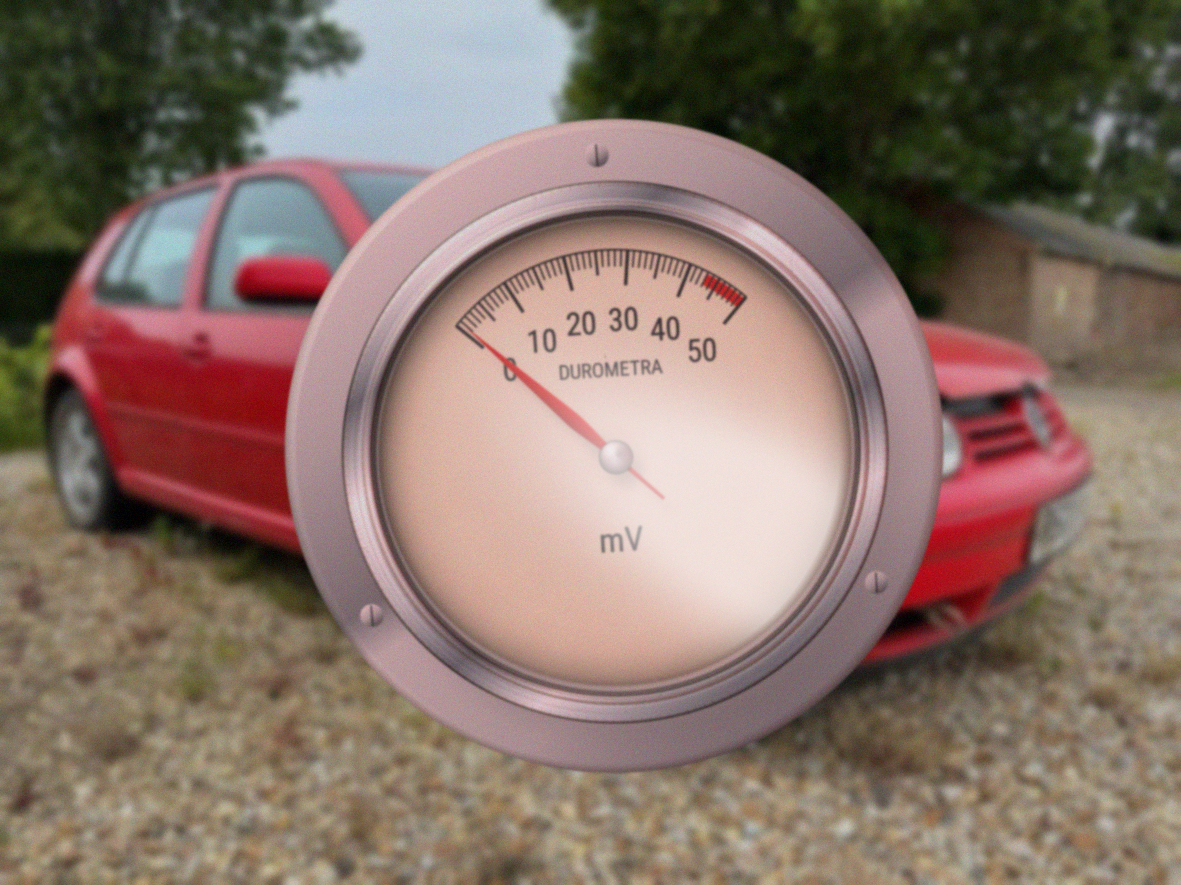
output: **1** mV
